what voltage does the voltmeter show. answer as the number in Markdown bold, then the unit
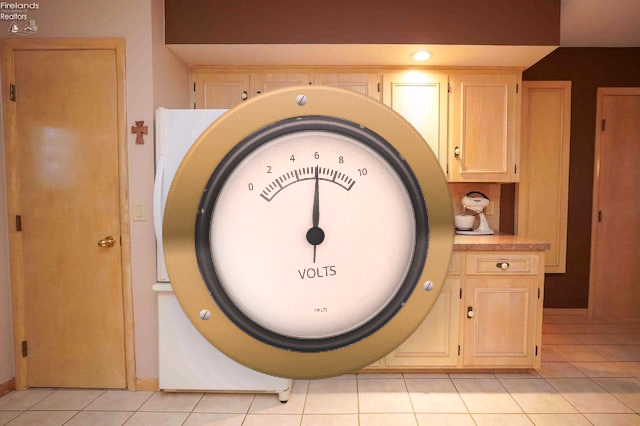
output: **6** V
